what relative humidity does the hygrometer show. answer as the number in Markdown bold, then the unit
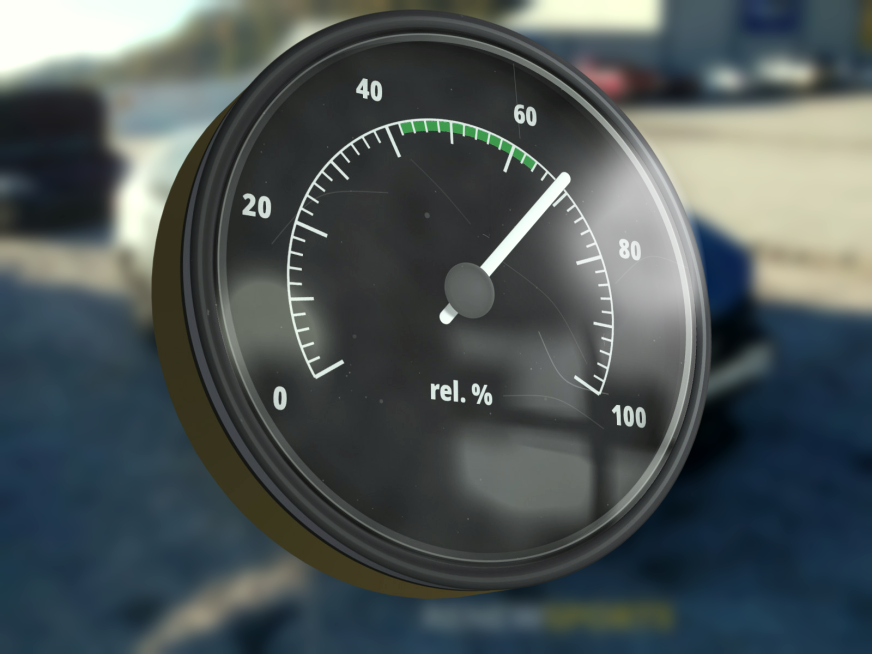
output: **68** %
